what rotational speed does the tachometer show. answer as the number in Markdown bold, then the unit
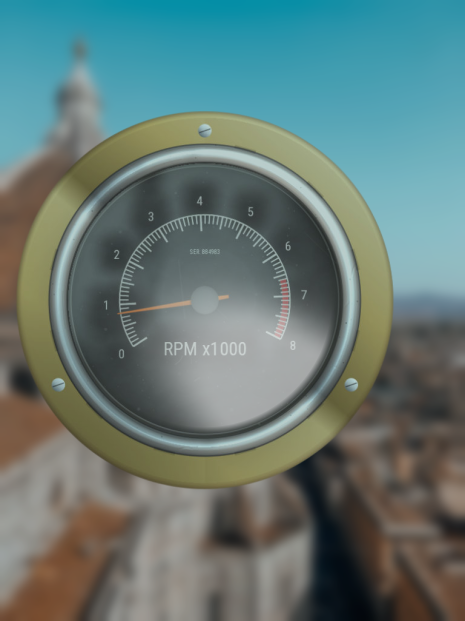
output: **800** rpm
